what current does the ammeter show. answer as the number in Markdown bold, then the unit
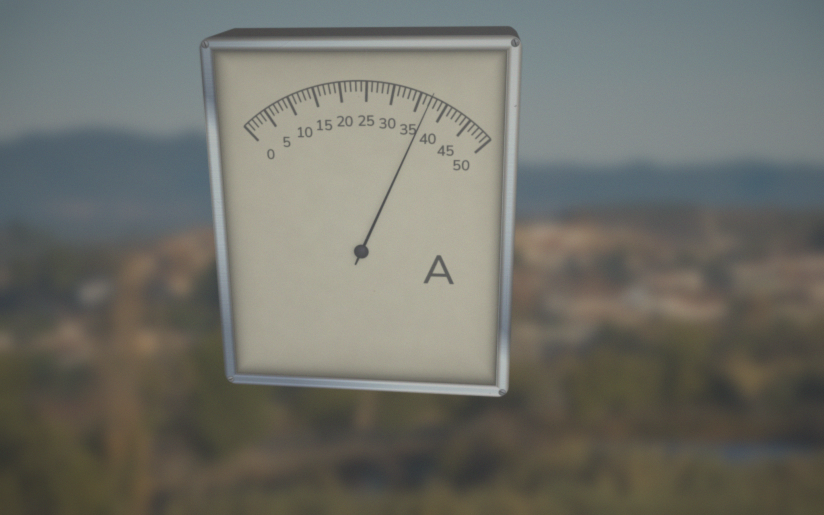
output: **37** A
